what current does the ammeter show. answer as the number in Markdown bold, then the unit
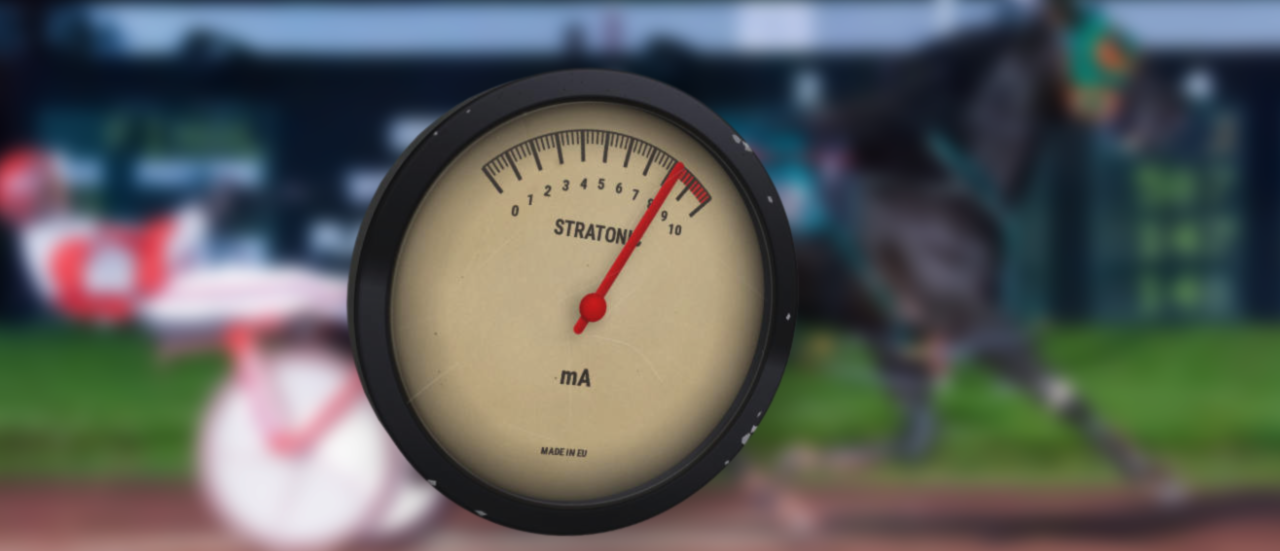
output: **8** mA
